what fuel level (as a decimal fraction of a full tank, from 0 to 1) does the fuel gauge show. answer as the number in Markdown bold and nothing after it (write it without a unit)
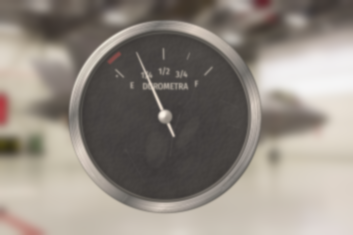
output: **0.25**
